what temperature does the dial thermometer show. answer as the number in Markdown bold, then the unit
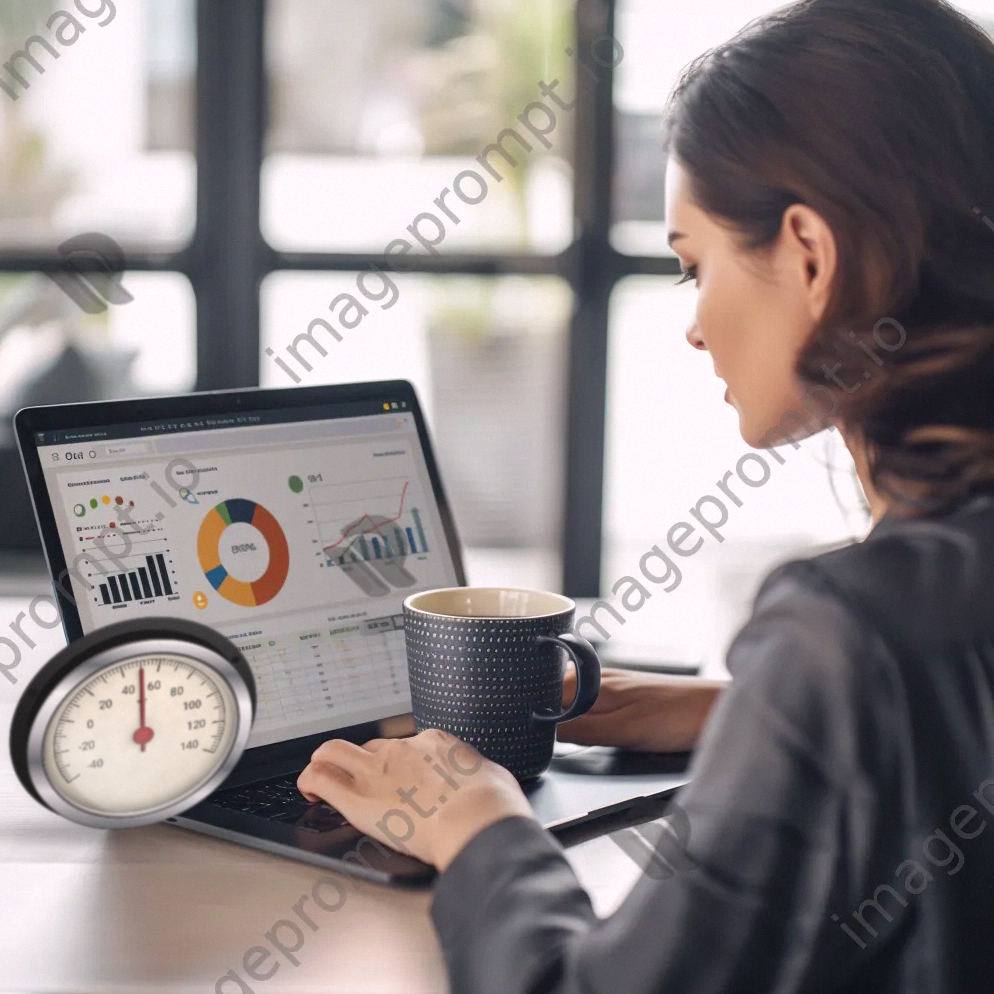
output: **50** °F
